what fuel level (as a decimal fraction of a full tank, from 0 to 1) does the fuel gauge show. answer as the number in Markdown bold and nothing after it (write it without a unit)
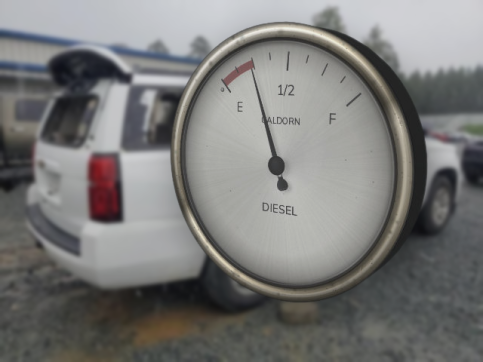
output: **0.25**
